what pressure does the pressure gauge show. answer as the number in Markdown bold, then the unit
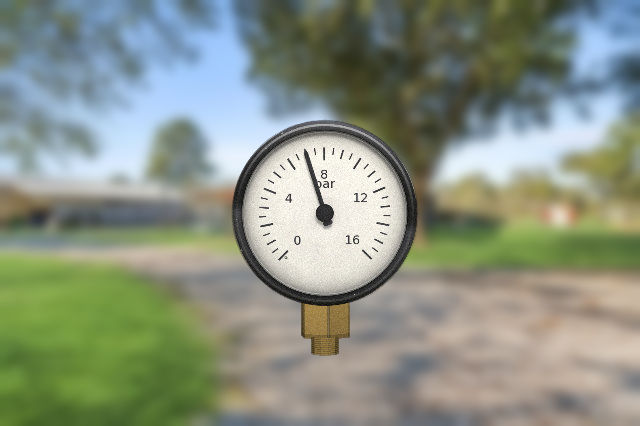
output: **7** bar
